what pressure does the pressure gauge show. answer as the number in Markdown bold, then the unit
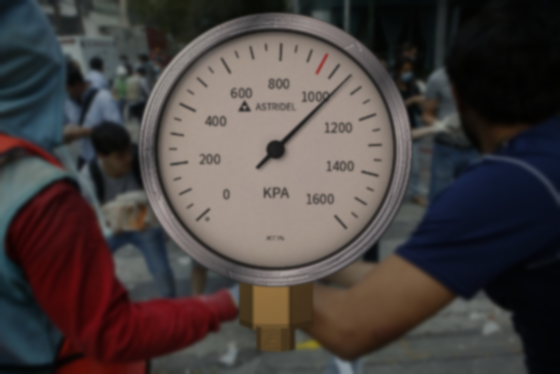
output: **1050** kPa
